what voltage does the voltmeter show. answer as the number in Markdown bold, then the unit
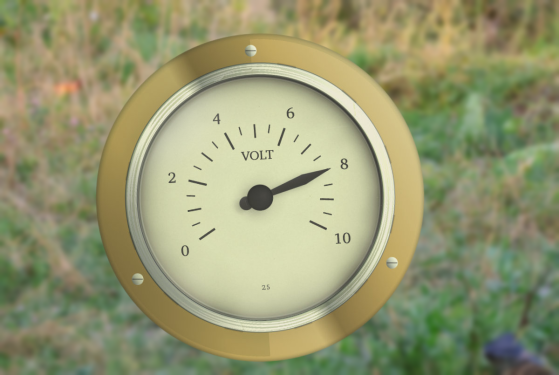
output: **8** V
